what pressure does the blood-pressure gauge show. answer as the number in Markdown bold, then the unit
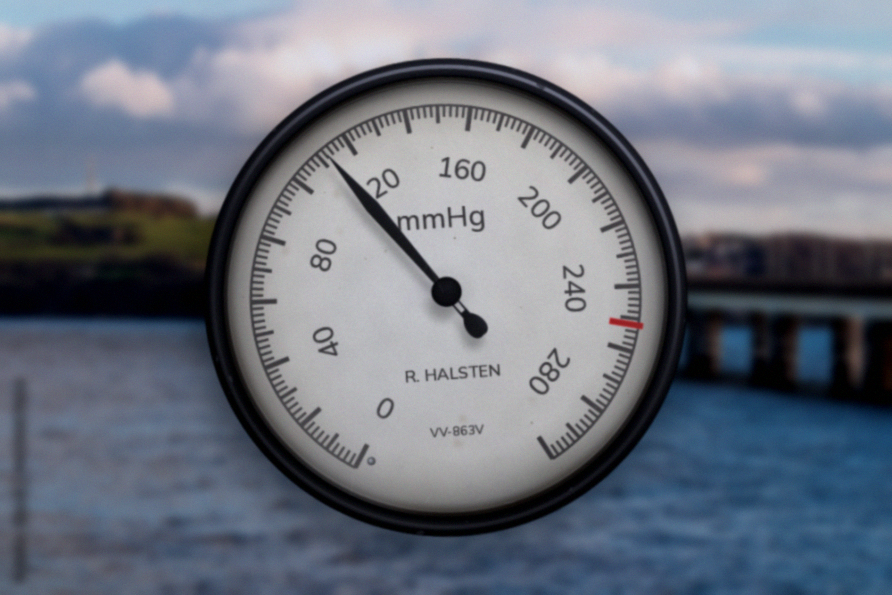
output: **112** mmHg
